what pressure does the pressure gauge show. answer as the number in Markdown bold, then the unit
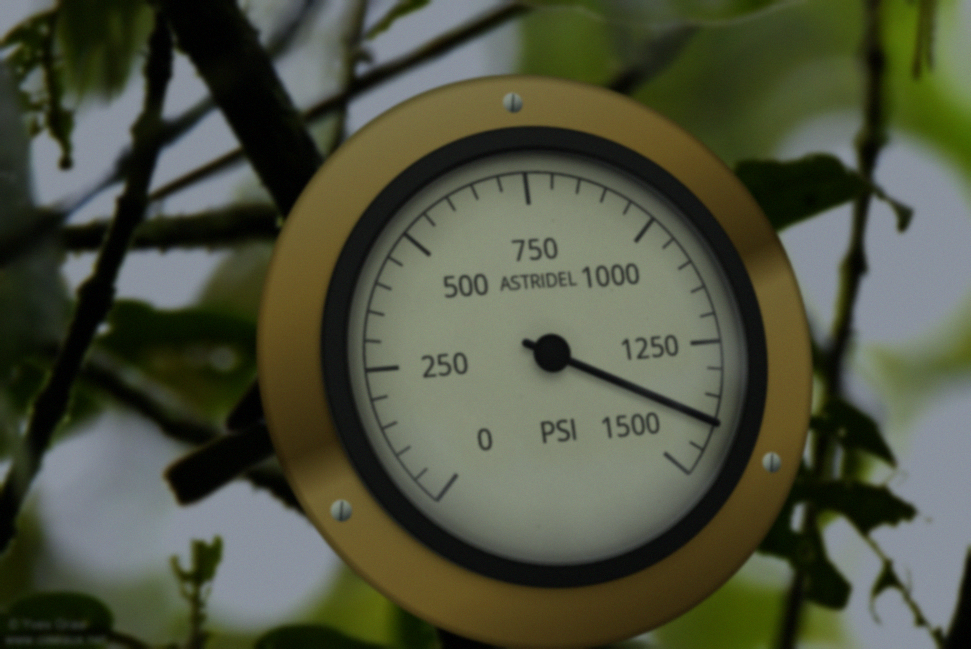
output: **1400** psi
